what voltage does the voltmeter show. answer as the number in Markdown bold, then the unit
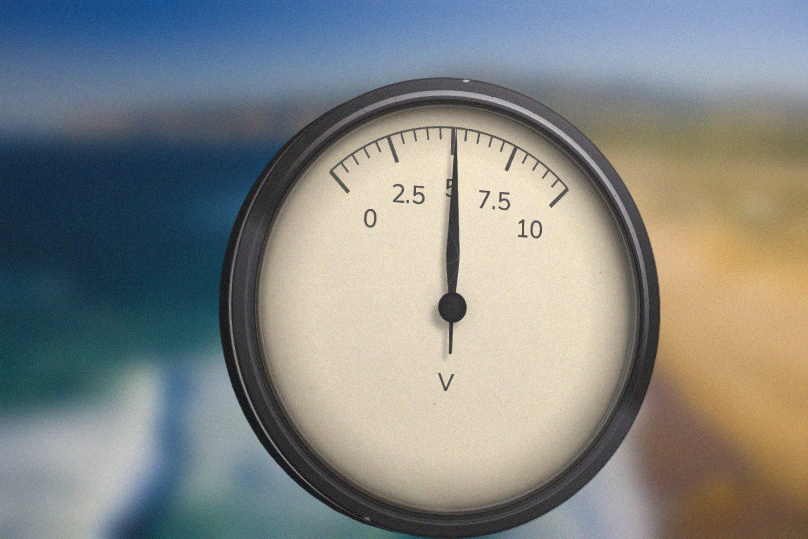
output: **5** V
